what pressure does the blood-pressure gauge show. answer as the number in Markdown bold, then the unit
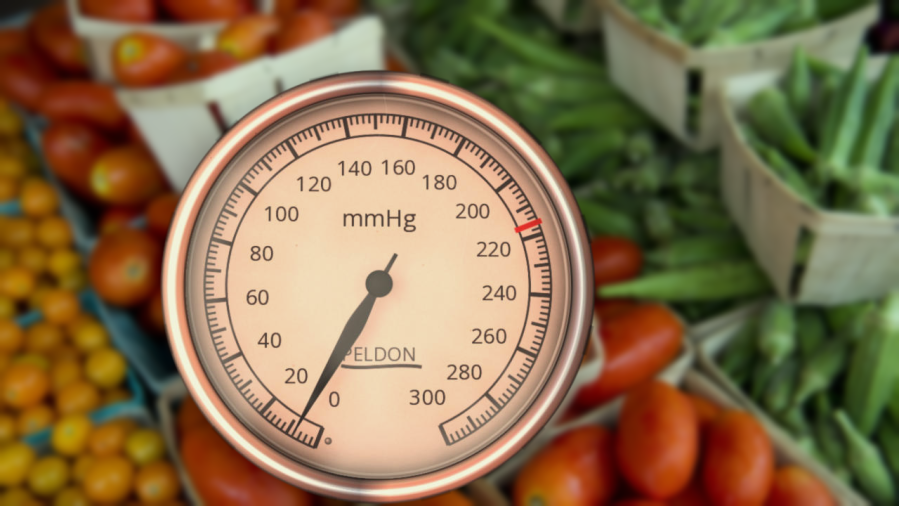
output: **8** mmHg
